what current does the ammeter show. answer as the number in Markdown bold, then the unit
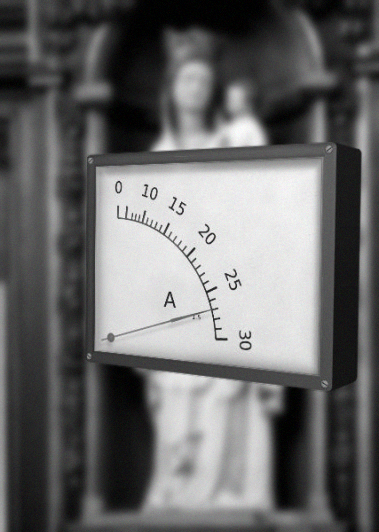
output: **27** A
